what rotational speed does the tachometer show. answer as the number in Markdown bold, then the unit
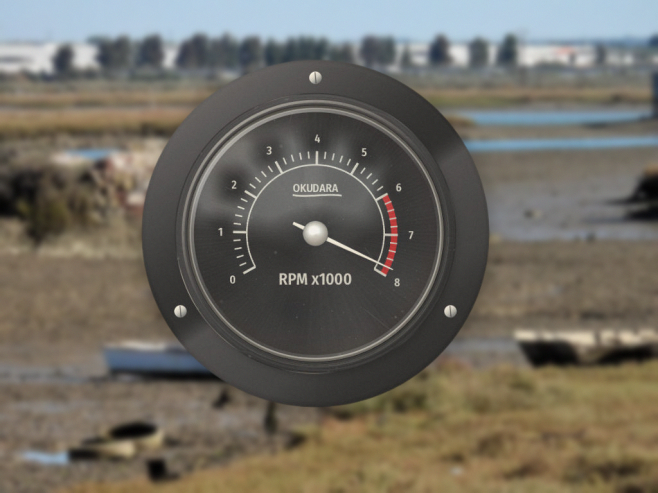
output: **7800** rpm
